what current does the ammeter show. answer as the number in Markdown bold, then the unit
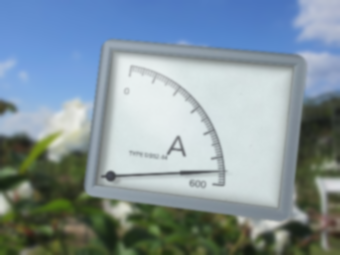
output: **550** A
